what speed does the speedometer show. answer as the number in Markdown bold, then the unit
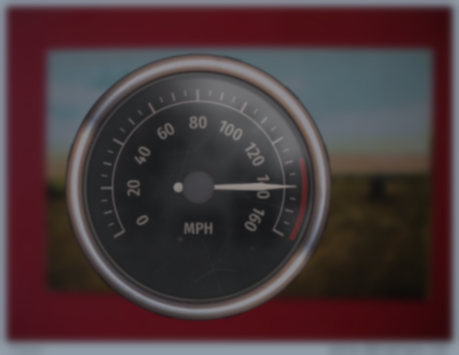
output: **140** mph
